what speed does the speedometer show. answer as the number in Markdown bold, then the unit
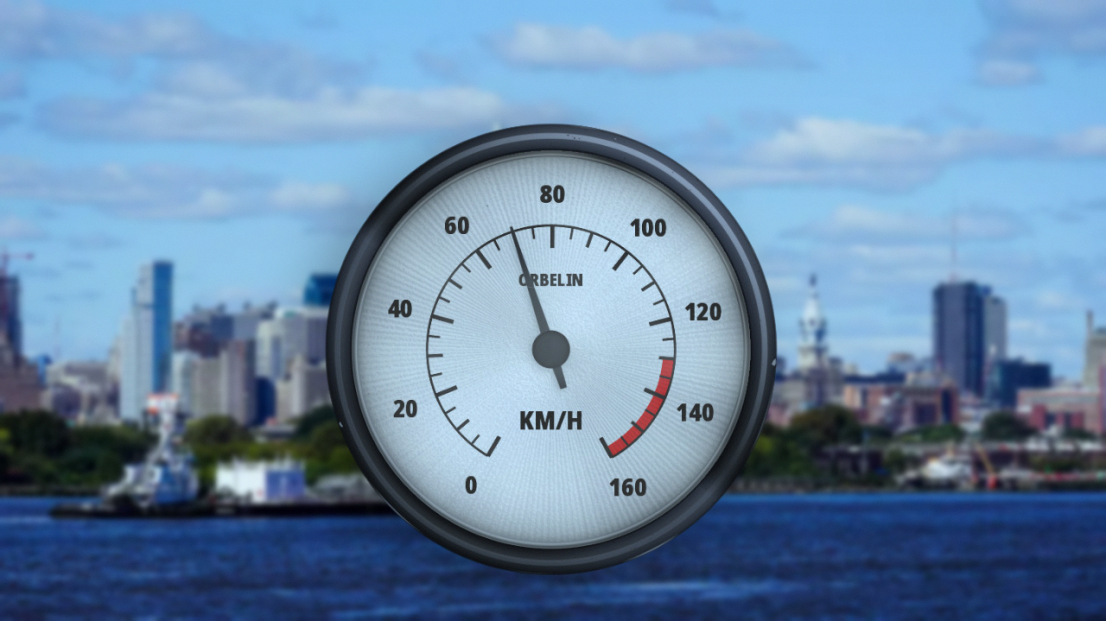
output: **70** km/h
